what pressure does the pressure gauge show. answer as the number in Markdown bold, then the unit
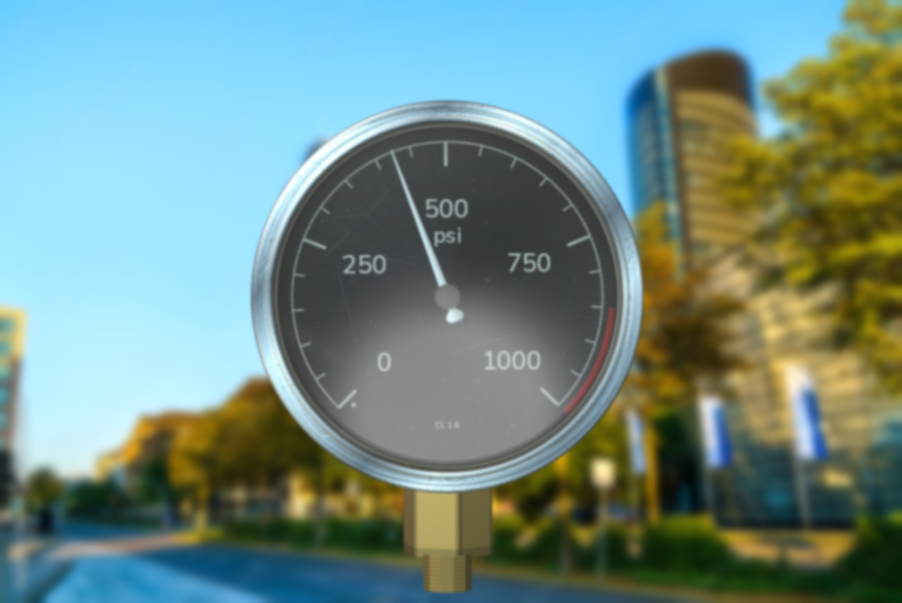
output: **425** psi
